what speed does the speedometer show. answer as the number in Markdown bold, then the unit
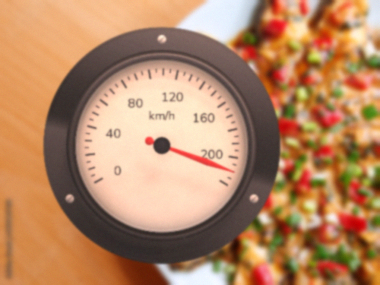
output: **210** km/h
